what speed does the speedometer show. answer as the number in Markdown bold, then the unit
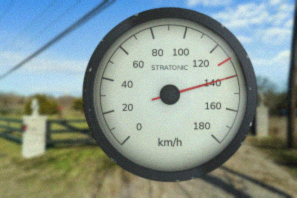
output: **140** km/h
